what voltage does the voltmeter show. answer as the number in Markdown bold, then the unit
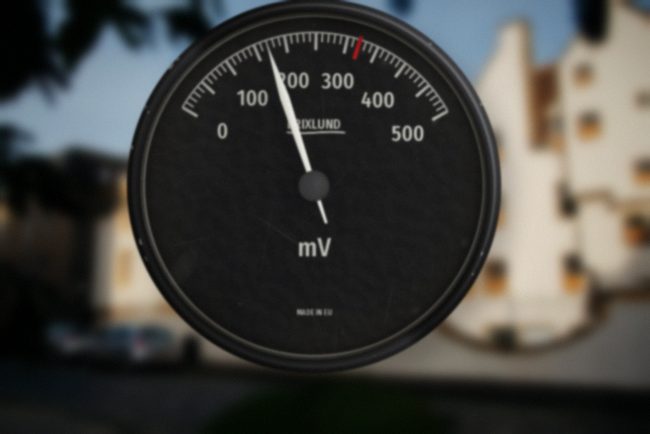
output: **170** mV
